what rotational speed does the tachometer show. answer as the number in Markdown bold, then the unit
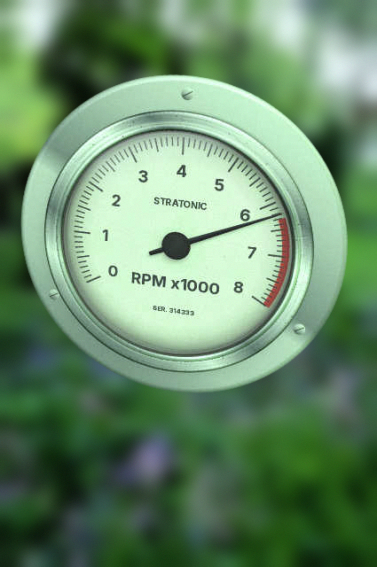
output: **6200** rpm
